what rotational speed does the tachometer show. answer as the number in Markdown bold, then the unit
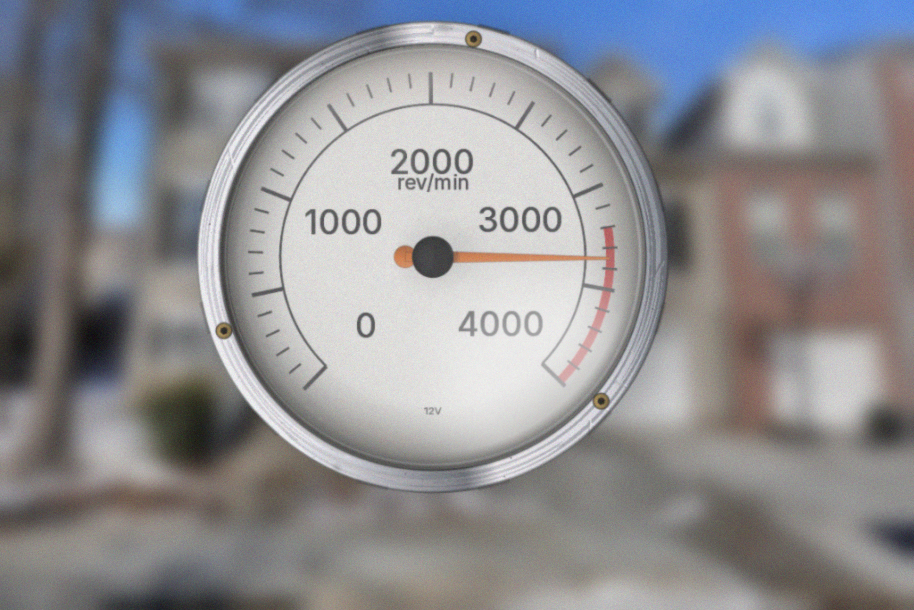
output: **3350** rpm
